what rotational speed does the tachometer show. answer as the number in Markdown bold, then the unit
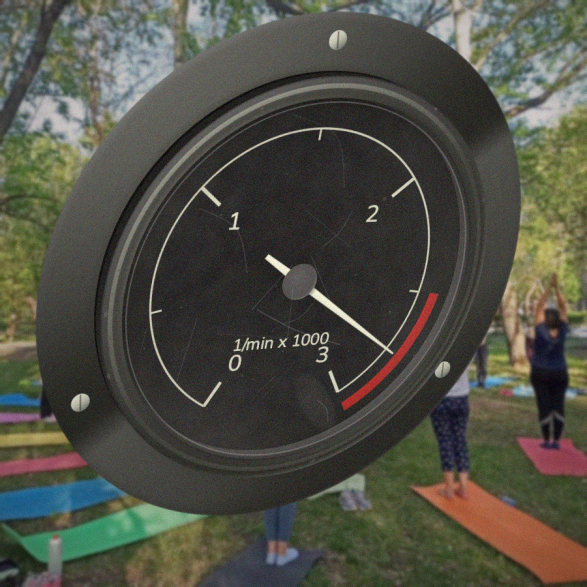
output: **2750** rpm
